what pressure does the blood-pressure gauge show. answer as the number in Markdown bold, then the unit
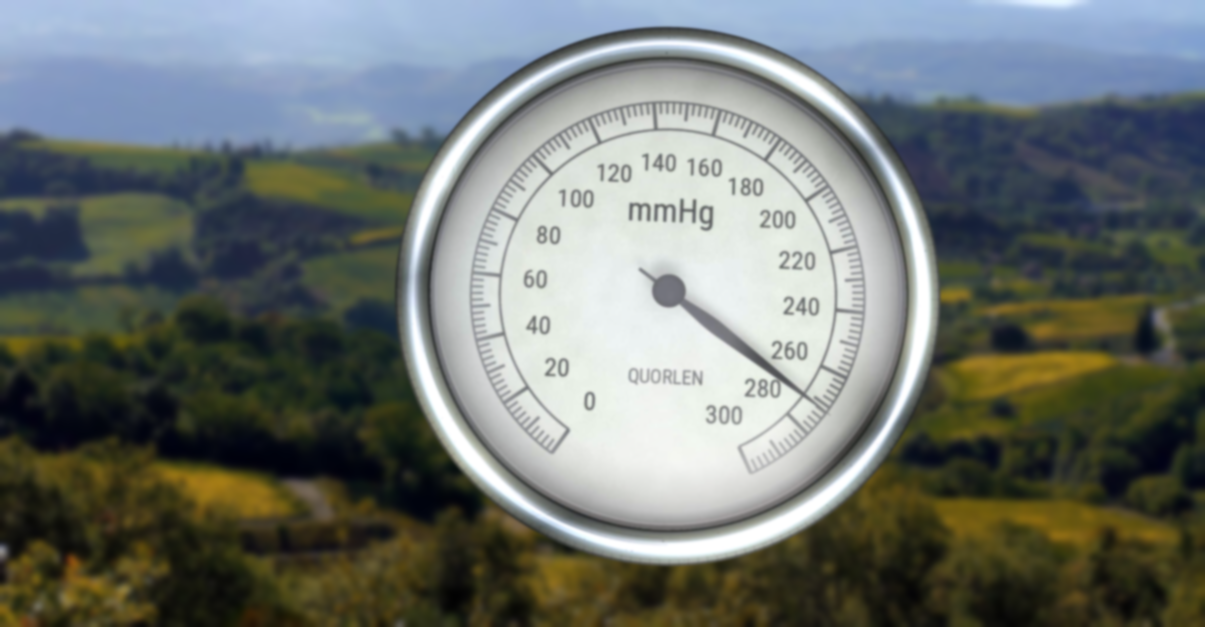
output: **272** mmHg
